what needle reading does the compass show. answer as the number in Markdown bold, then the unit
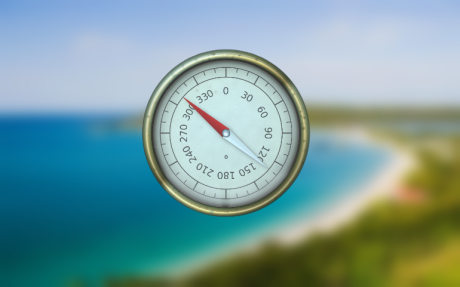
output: **310** °
